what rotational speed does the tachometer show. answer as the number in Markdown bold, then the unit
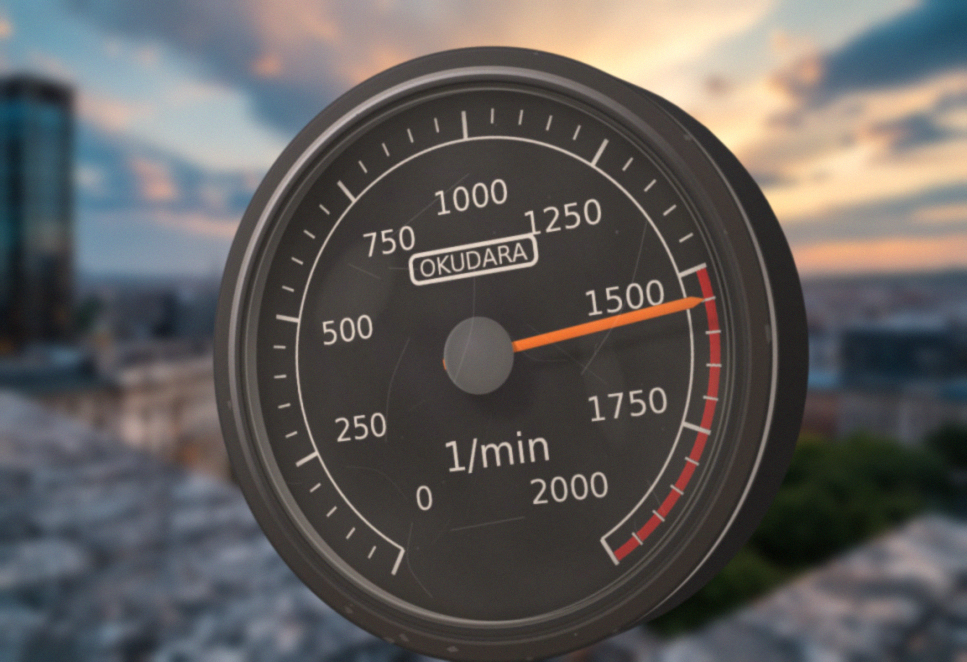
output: **1550** rpm
